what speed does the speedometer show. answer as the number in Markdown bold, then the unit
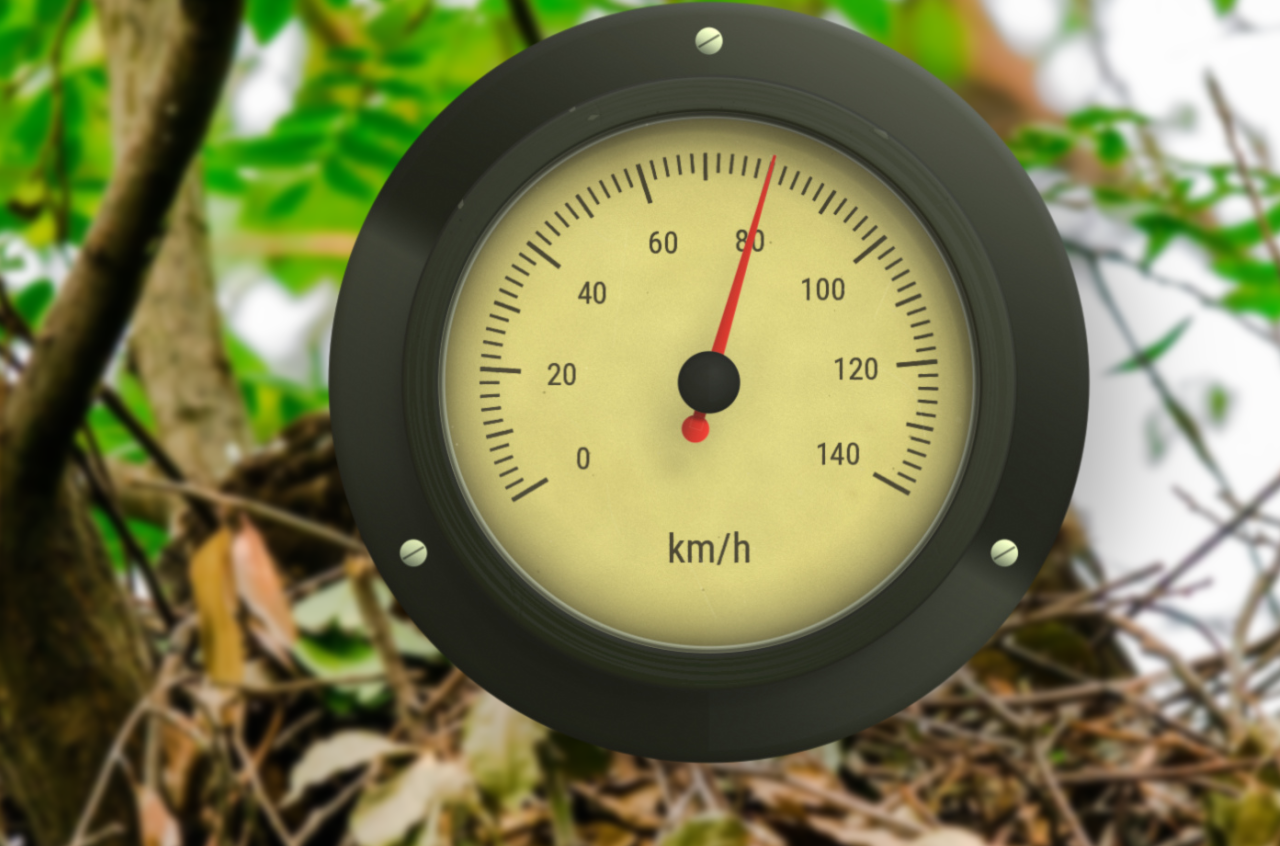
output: **80** km/h
